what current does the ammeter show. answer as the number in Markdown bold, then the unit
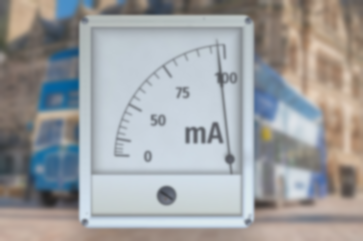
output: **97.5** mA
